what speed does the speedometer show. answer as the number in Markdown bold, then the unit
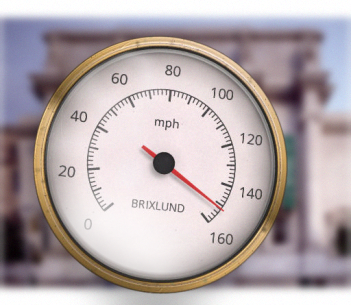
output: **152** mph
